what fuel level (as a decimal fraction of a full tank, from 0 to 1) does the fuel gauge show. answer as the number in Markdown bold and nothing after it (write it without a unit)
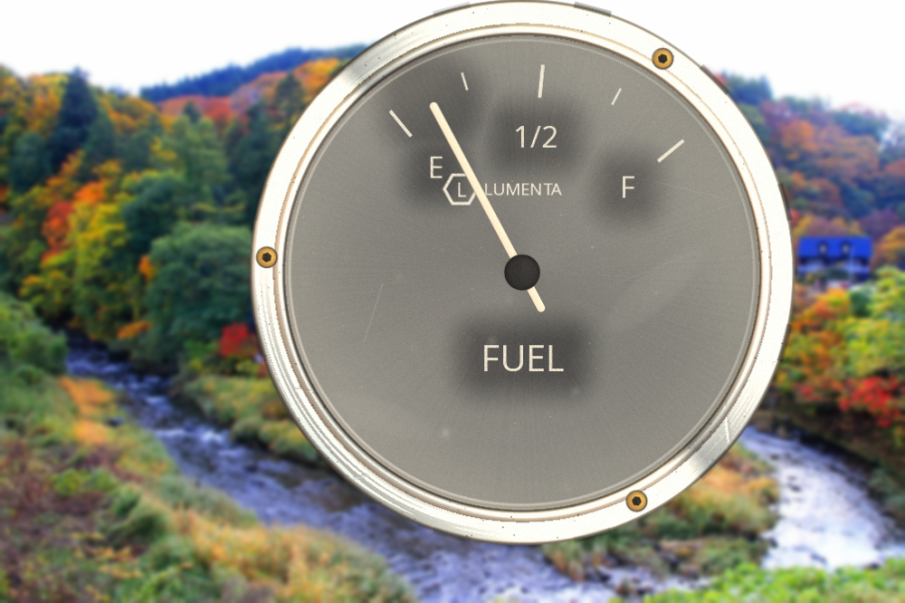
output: **0.125**
